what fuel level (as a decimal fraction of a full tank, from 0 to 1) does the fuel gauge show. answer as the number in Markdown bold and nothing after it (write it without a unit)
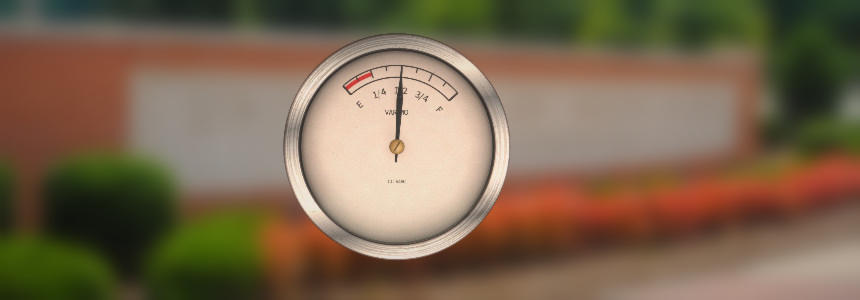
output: **0.5**
